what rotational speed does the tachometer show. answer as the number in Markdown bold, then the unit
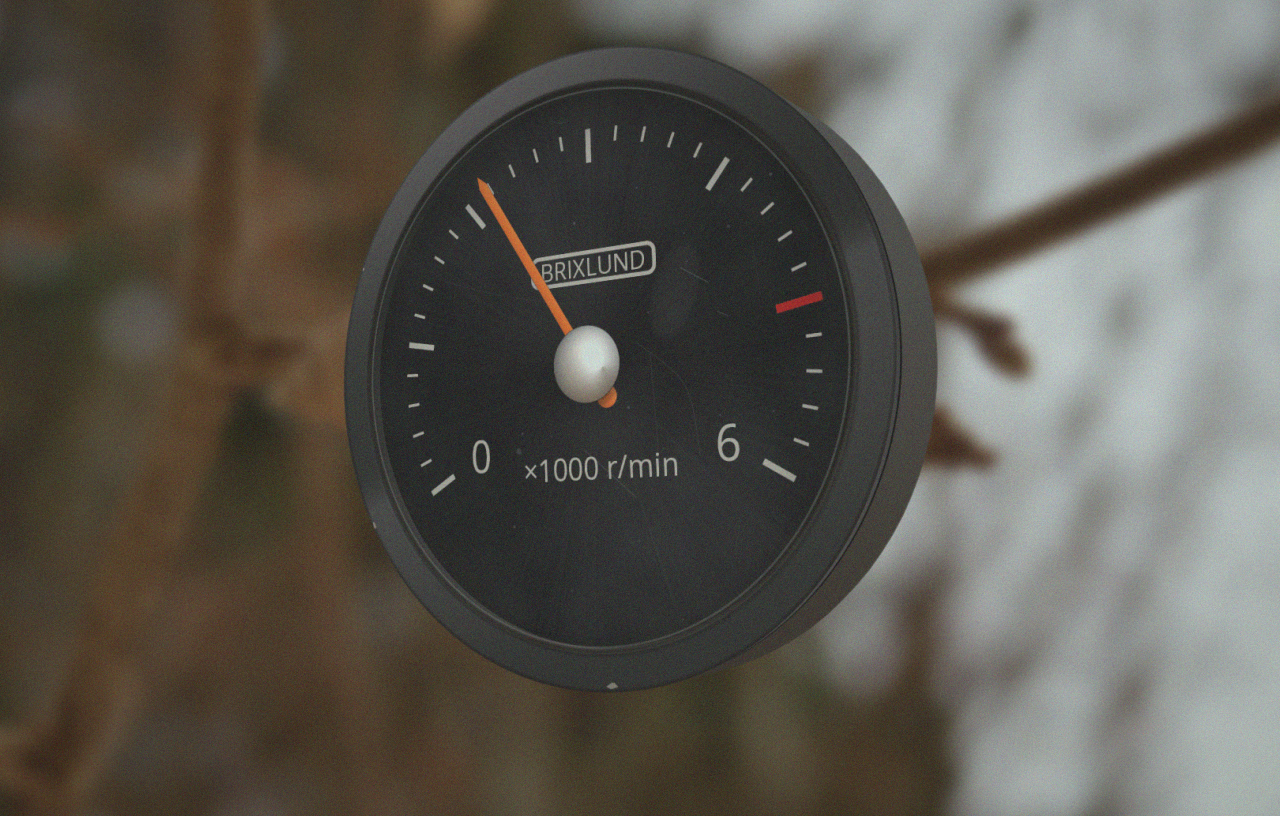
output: **2200** rpm
